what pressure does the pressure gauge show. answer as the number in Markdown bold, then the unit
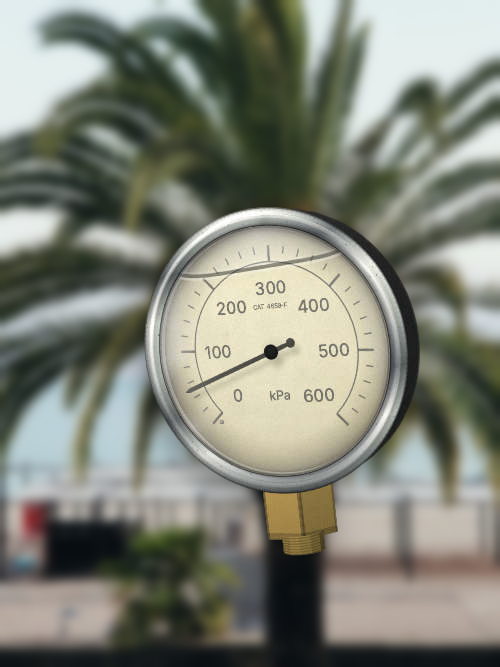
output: **50** kPa
